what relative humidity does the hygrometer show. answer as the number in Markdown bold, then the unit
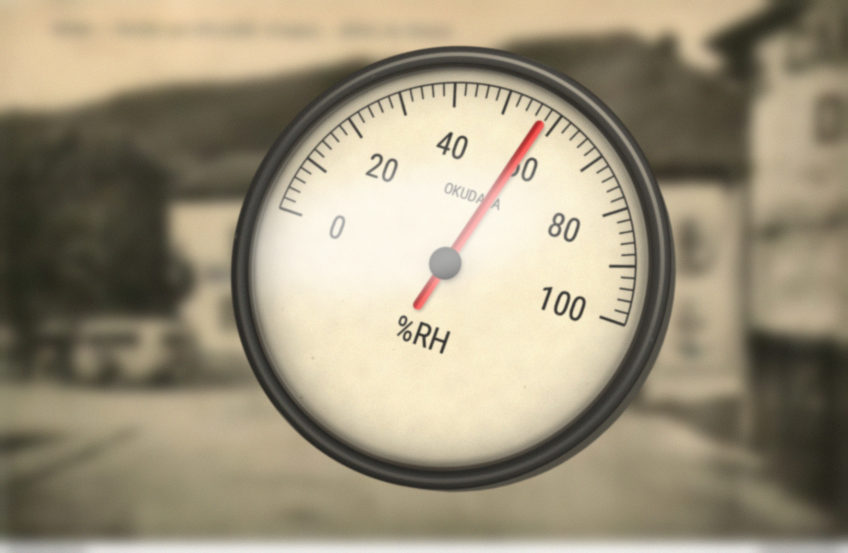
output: **58** %
